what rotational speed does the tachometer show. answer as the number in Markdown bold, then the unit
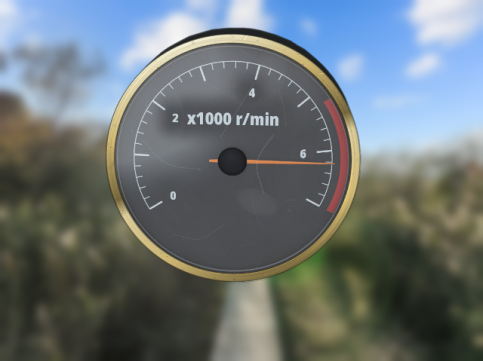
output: **6200** rpm
